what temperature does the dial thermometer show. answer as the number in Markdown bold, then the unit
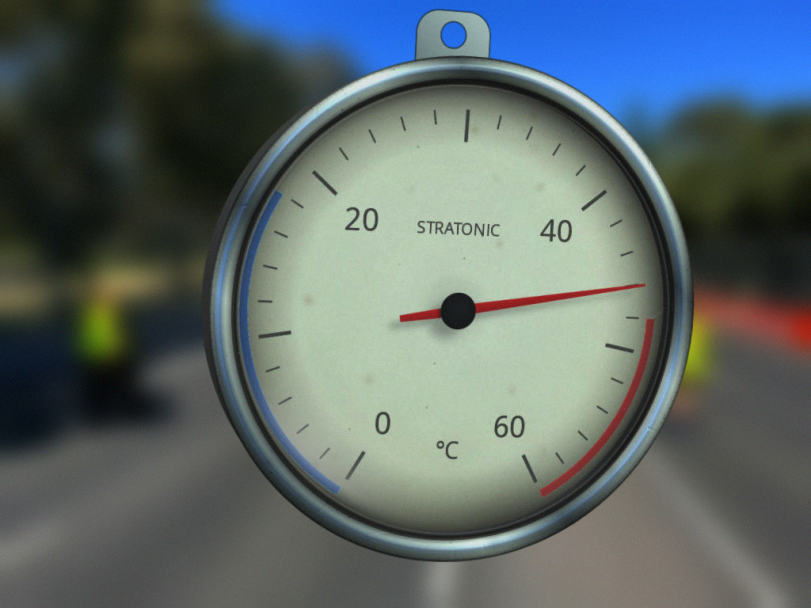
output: **46** °C
